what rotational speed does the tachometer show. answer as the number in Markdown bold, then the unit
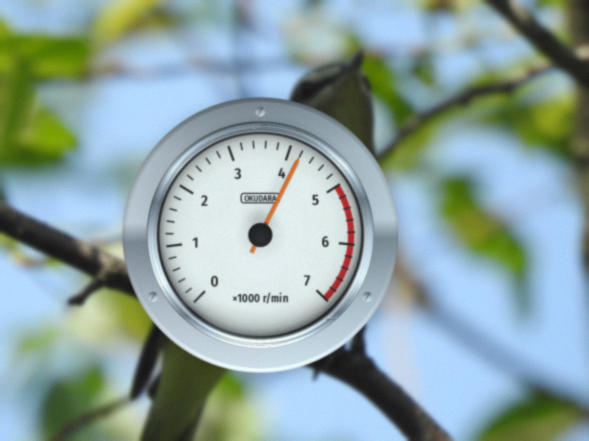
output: **4200** rpm
